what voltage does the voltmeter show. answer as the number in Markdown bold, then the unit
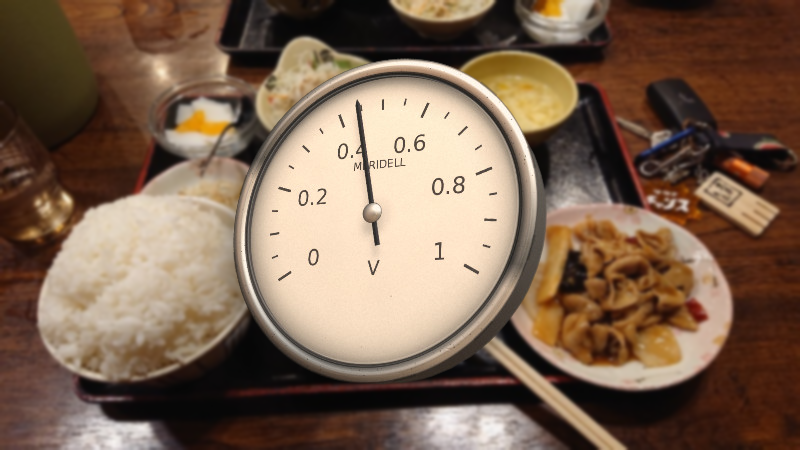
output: **0.45** V
